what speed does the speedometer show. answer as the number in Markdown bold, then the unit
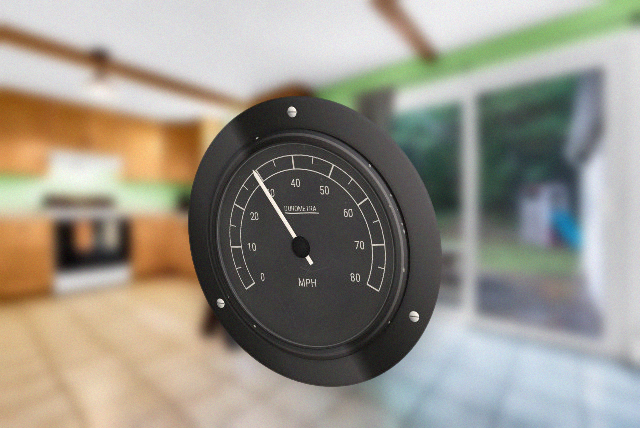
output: **30** mph
